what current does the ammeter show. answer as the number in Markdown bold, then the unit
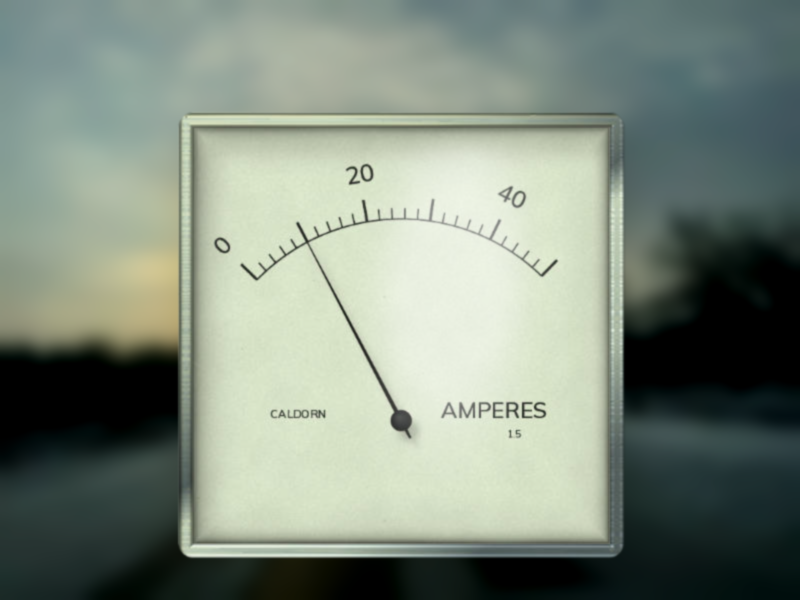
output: **10** A
